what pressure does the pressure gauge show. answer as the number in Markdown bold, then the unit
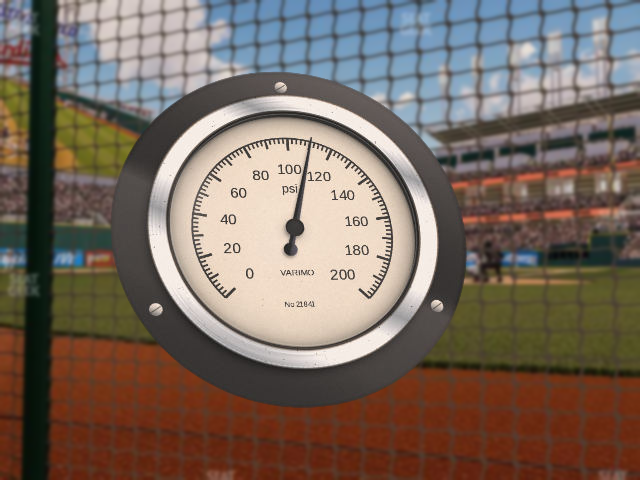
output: **110** psi
